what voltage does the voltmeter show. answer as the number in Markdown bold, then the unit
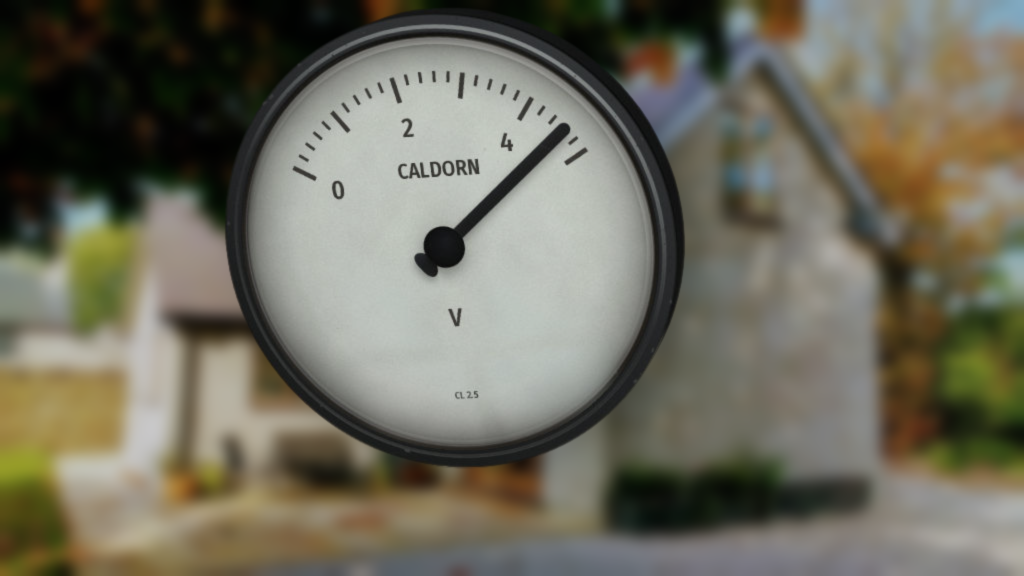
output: **4.6** V
